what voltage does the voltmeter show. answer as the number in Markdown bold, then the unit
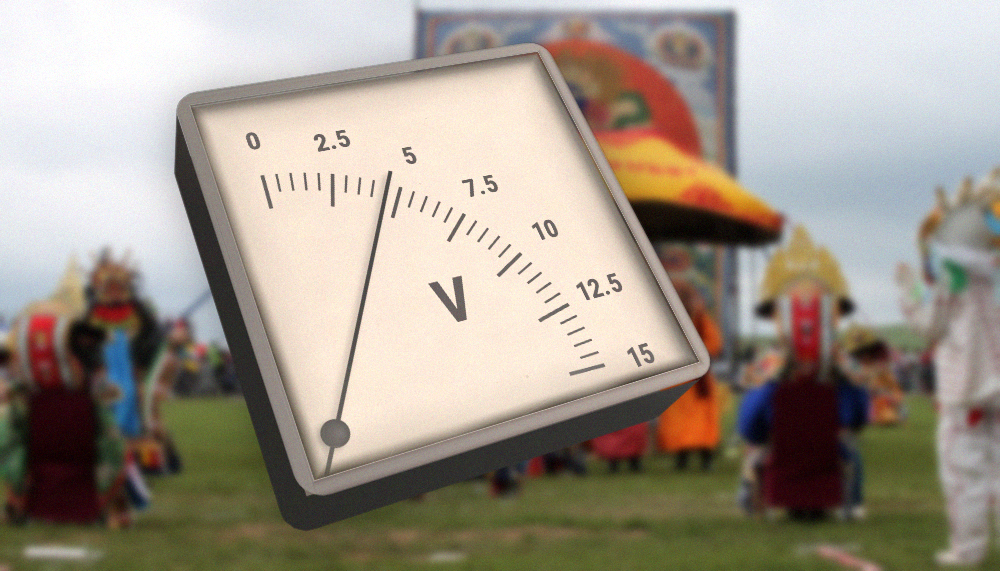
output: **4.5** V
